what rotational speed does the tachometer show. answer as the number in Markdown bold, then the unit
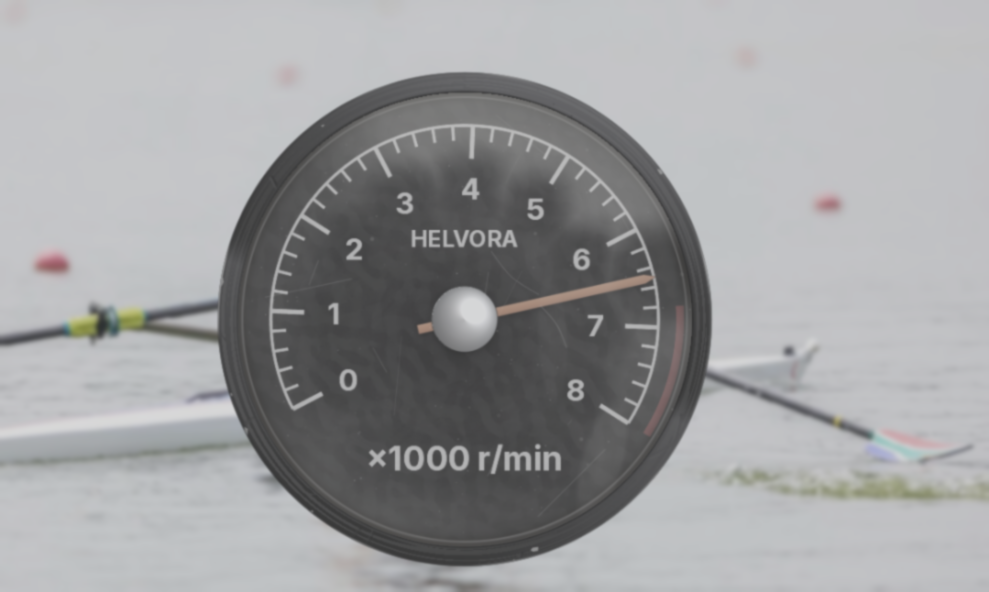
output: **6500** rpm
